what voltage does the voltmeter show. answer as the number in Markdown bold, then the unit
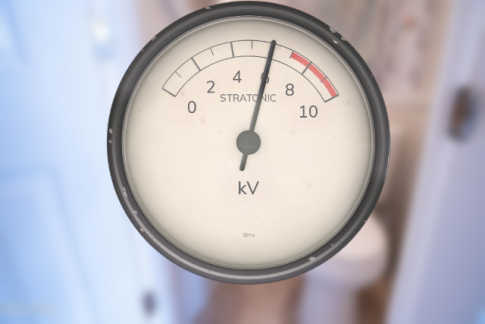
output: **6** kV
